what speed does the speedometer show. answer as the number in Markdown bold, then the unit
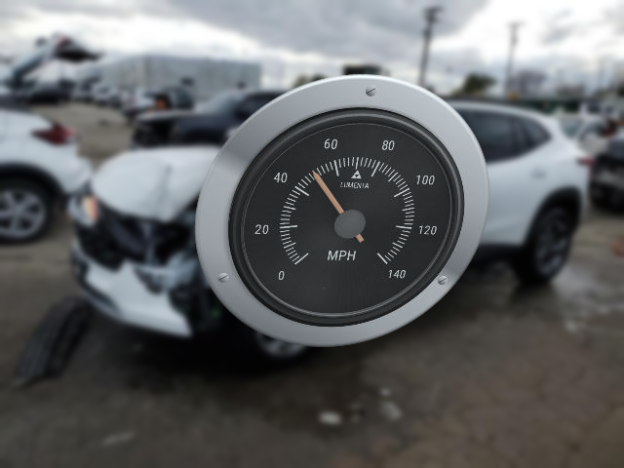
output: **50** mph
